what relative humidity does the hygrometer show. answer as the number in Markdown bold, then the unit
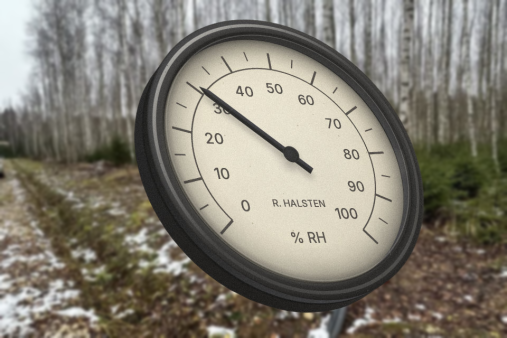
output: **30** %
